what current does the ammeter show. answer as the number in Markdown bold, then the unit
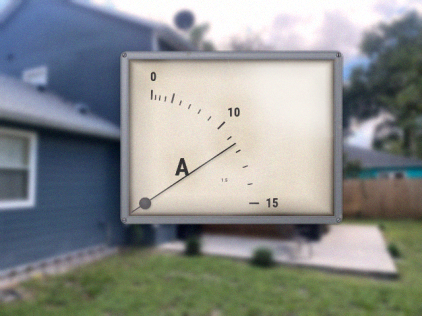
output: **11.5** A
